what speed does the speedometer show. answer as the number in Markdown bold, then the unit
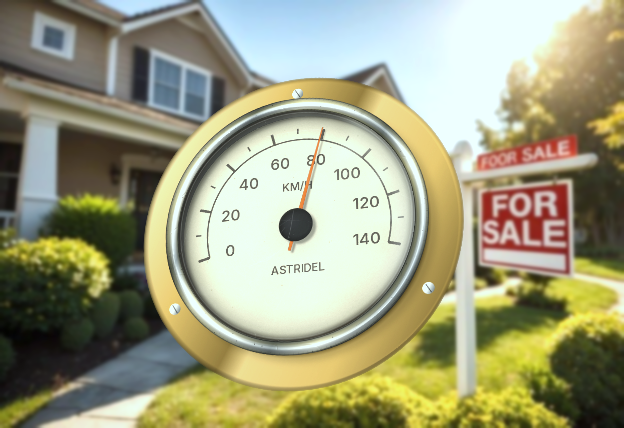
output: **80** km/h
